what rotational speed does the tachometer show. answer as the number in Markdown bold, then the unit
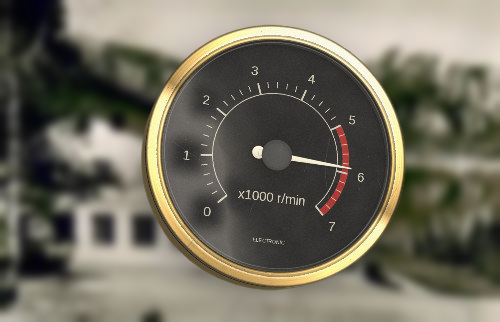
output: **5900** rpm
